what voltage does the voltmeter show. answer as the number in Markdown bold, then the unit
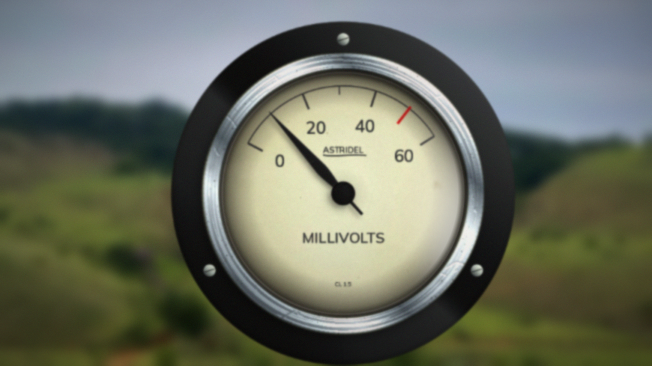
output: **10** mV
